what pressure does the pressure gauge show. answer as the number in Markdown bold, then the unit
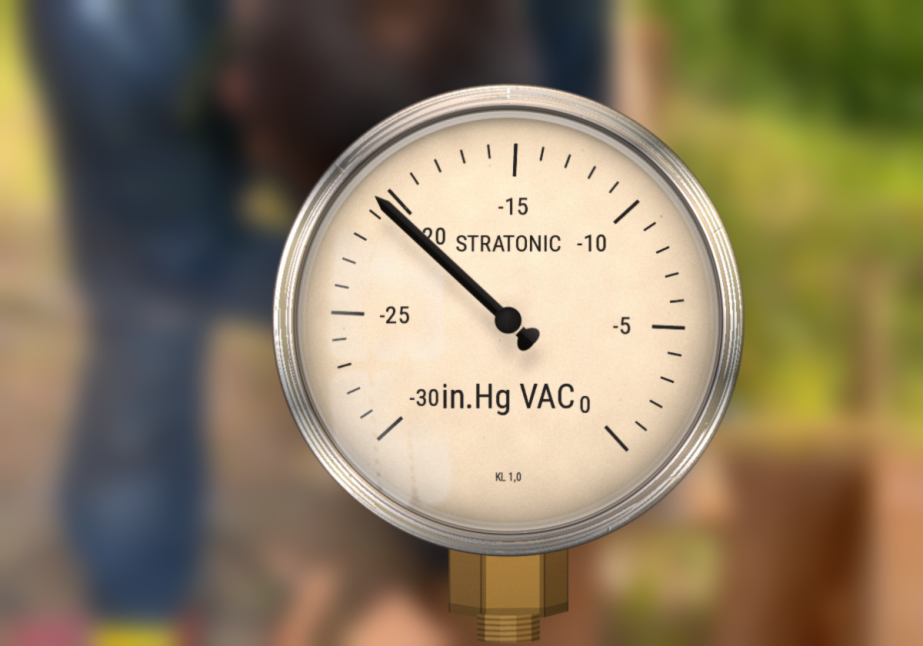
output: **-20.5** inHg
